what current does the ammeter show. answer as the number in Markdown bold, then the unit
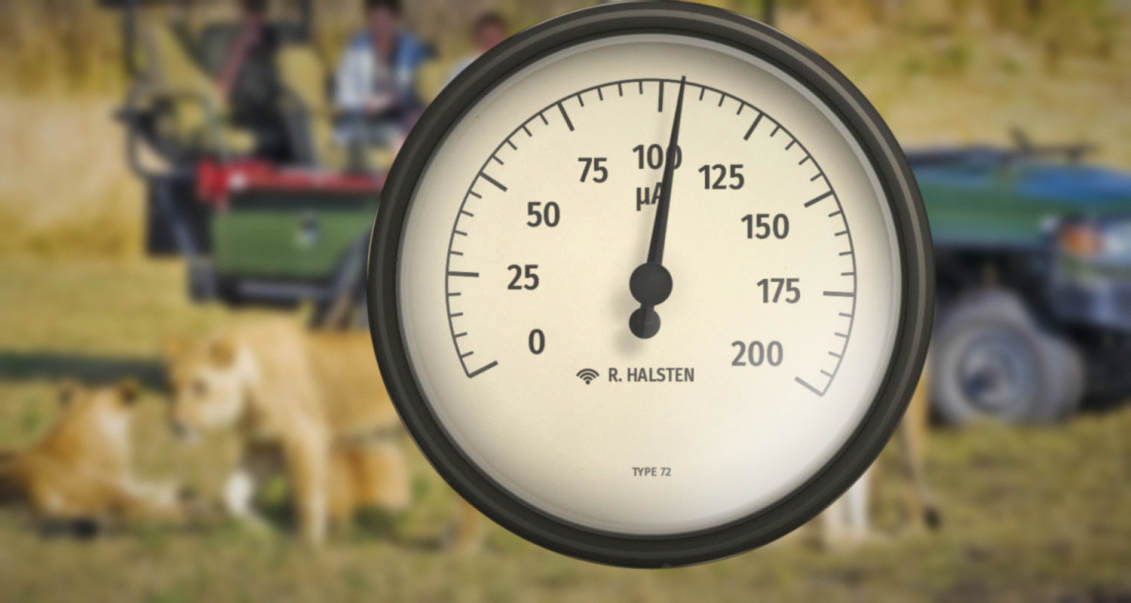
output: **105** µA
